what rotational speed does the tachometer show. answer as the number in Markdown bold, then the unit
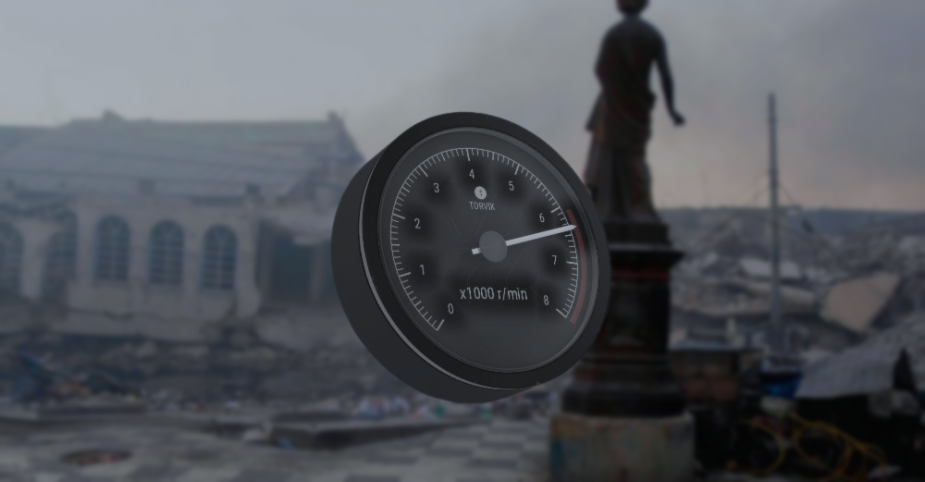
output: **6400** rpm
